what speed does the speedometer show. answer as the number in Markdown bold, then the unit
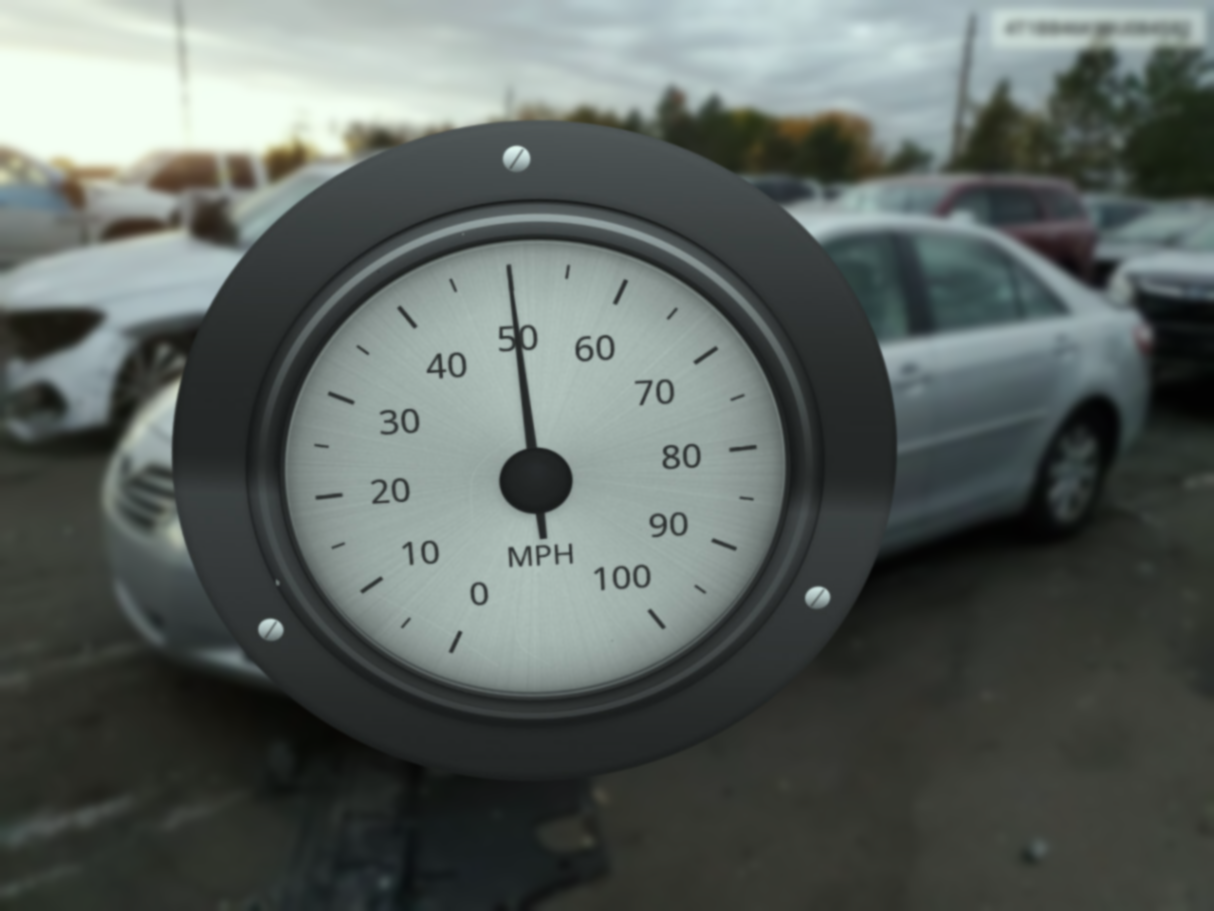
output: **50** mph
